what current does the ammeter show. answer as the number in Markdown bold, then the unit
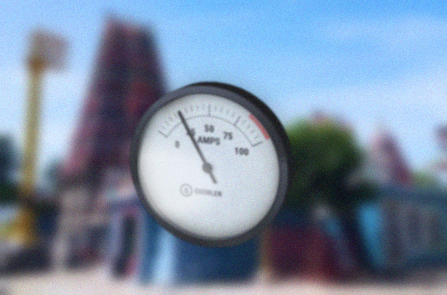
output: **25** A
